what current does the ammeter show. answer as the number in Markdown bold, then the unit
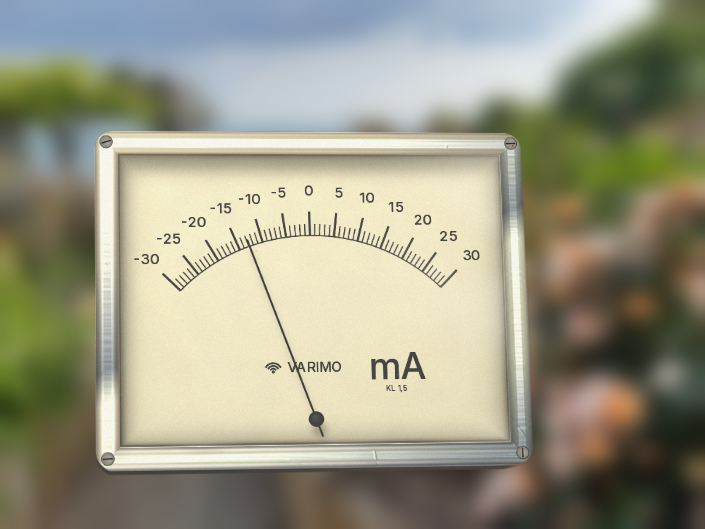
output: **-13** mA
